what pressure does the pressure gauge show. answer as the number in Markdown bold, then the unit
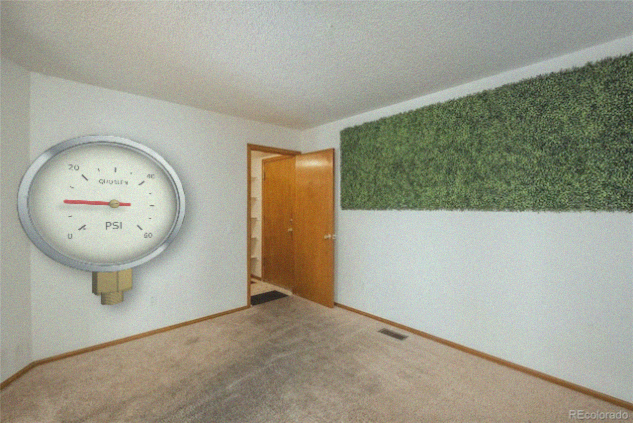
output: **10** psi
